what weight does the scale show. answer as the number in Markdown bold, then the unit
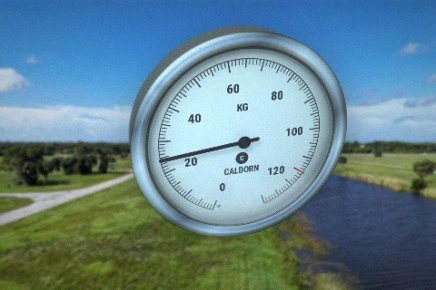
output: **25** kg
